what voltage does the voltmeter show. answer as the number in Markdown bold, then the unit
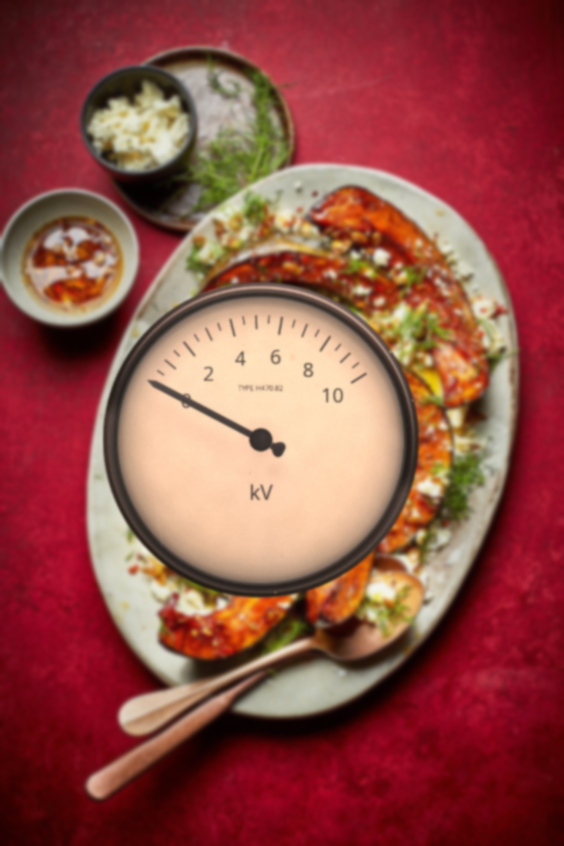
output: **0** kV
